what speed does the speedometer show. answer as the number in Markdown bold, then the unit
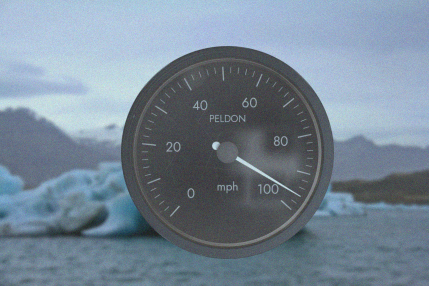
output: **96** mph
